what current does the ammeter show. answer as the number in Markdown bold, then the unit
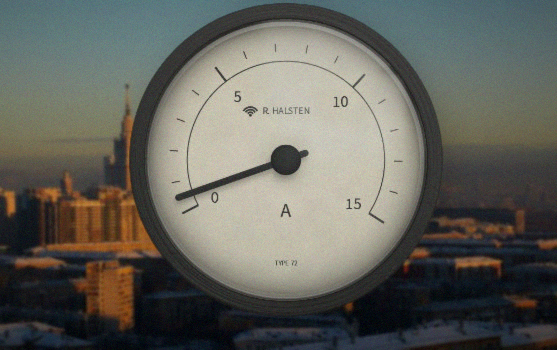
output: **0.5** A
